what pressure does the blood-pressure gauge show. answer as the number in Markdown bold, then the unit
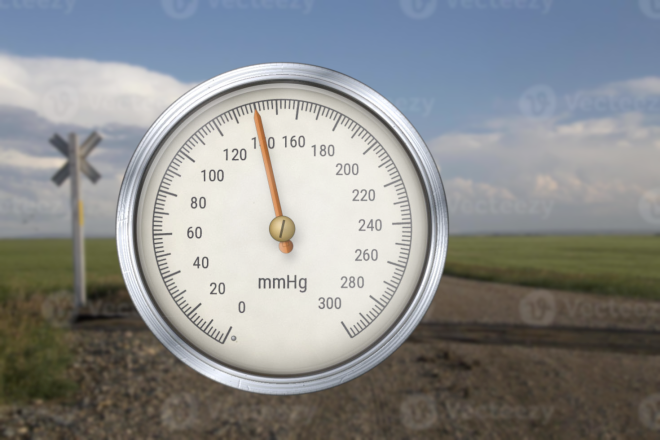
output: **140** mmHg
